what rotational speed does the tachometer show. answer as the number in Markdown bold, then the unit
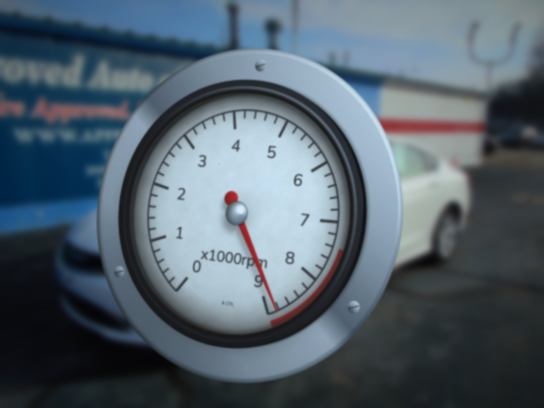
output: **8800** rpm
